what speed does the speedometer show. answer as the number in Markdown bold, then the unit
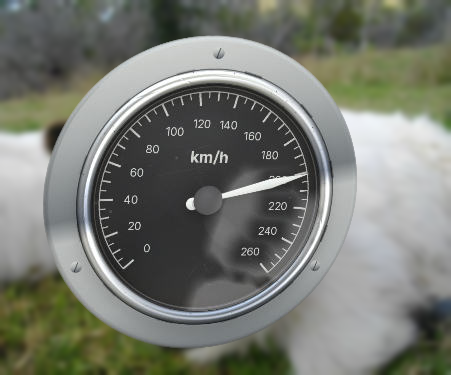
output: **200** km/h
